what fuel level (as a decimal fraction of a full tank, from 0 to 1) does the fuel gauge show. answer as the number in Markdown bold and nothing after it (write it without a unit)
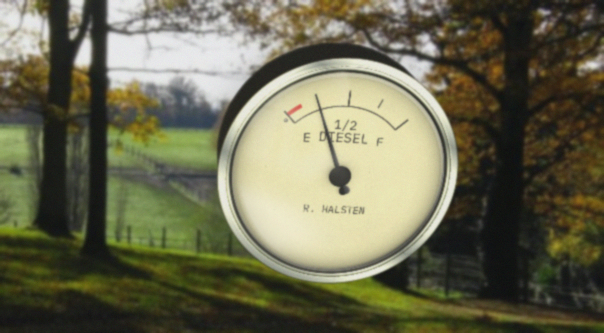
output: **0.25**
